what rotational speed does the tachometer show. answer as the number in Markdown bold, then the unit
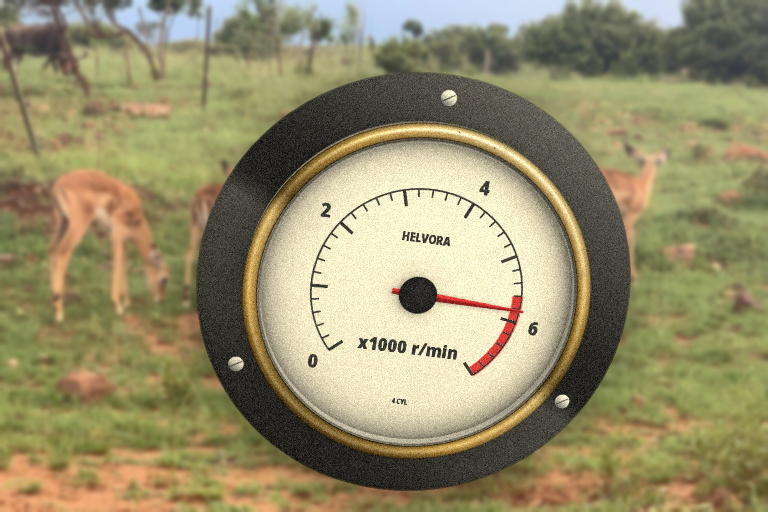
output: **5800** rpm
